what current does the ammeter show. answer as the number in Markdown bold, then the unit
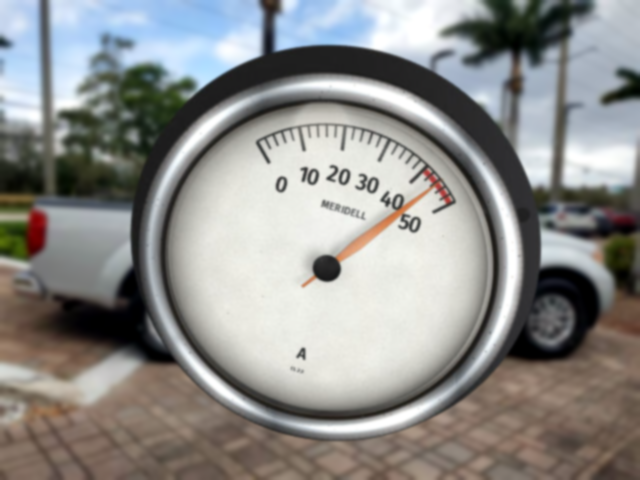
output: **44** A
